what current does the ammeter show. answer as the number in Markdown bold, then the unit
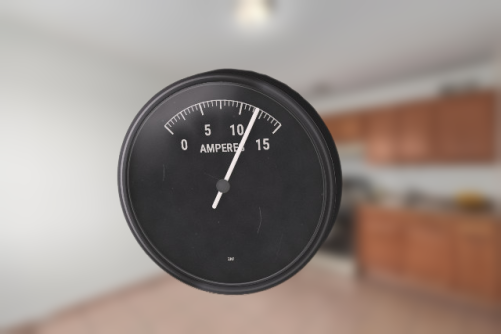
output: **12** A
